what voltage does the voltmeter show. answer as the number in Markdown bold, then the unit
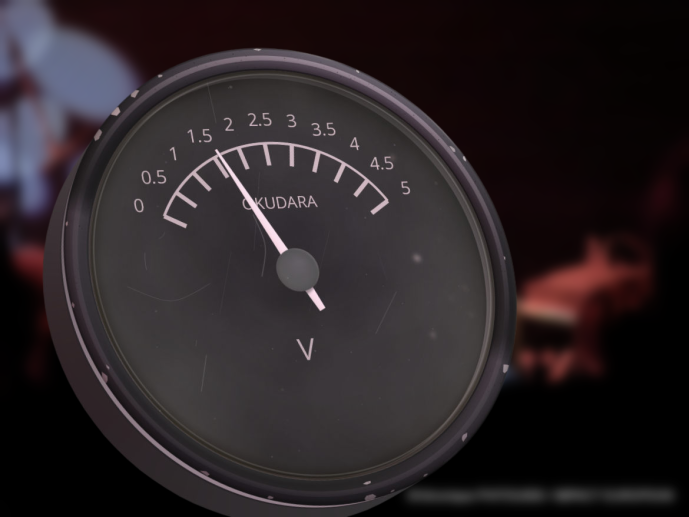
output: **1.5** V
